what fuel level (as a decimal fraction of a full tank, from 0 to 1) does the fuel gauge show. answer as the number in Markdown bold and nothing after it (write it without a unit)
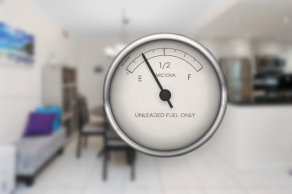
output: **0.25**
